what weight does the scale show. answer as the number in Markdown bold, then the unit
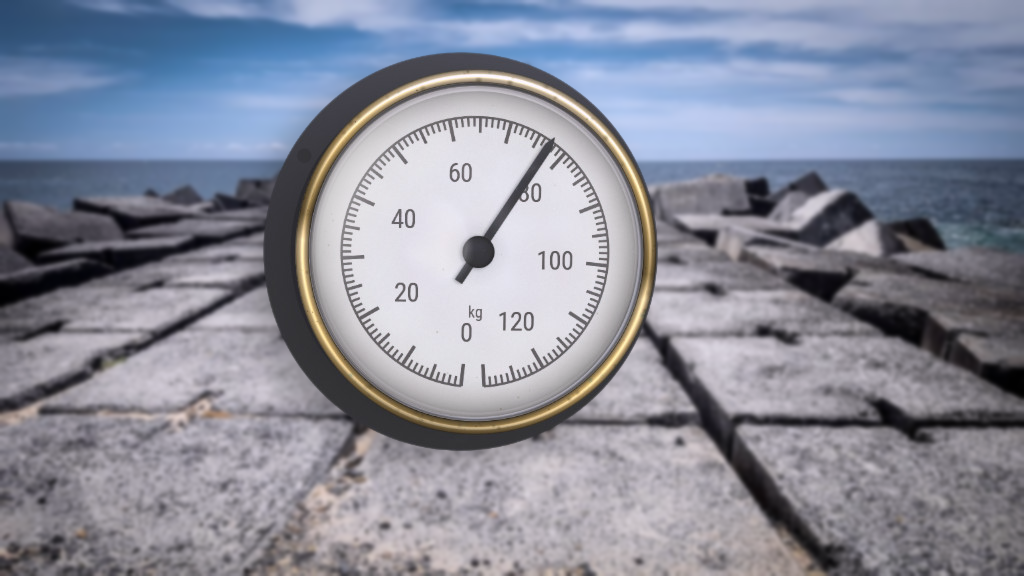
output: **77** kg
